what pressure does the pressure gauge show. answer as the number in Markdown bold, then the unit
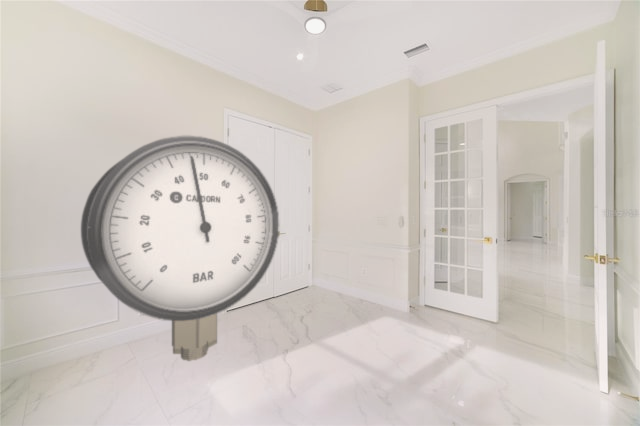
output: **46** bar
